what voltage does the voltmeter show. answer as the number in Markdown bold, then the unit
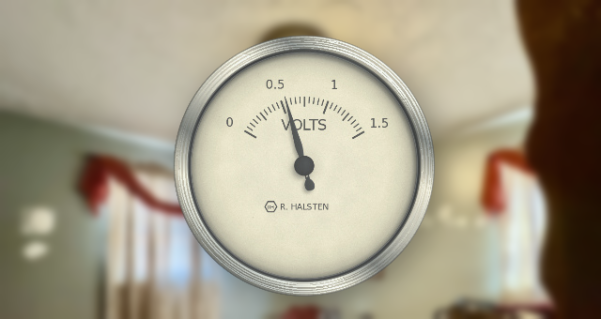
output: **0.55** V
